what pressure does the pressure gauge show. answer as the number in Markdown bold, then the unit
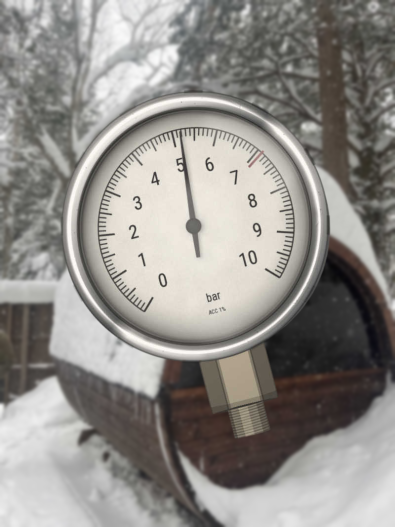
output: **5.2** bar
